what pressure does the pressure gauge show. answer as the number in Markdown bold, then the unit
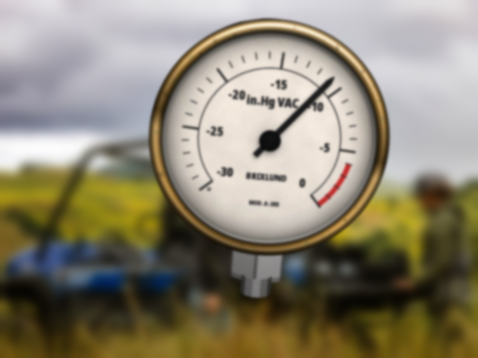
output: **-11** inHg
